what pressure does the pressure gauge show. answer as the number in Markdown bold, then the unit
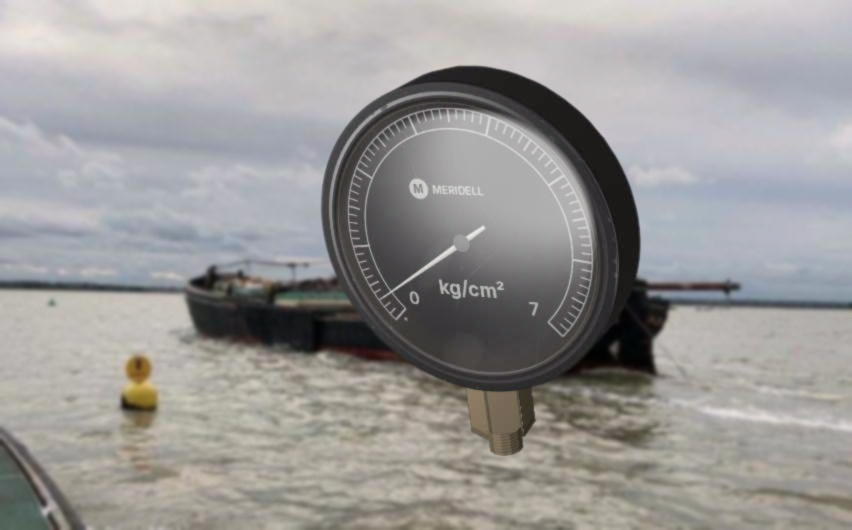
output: **0.3** kg/cm²
